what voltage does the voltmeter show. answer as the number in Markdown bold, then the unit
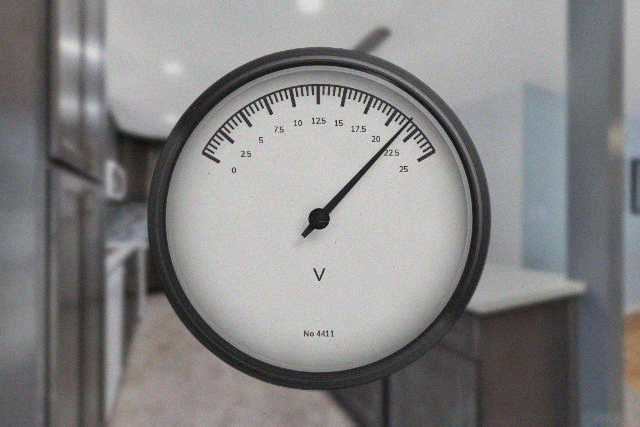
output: **21.5** V
